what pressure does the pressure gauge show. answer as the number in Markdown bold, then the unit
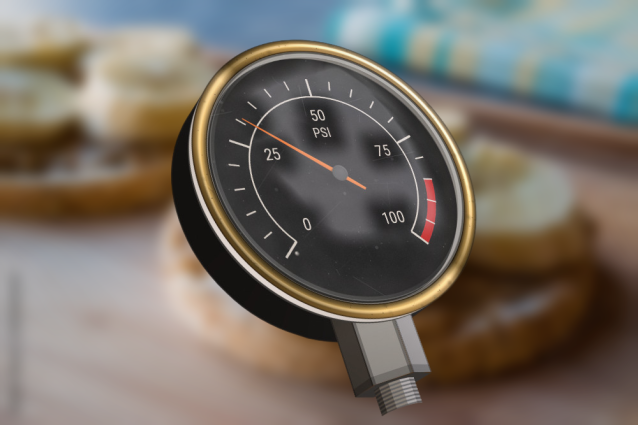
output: **30** psi
